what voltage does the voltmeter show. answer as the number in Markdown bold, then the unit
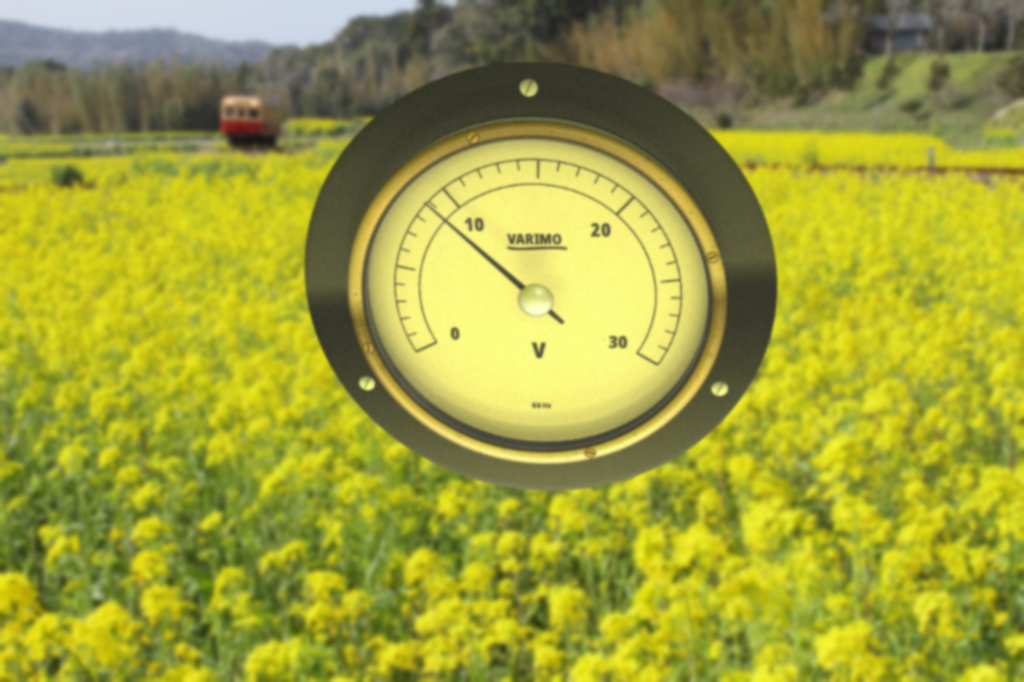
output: **9** V
